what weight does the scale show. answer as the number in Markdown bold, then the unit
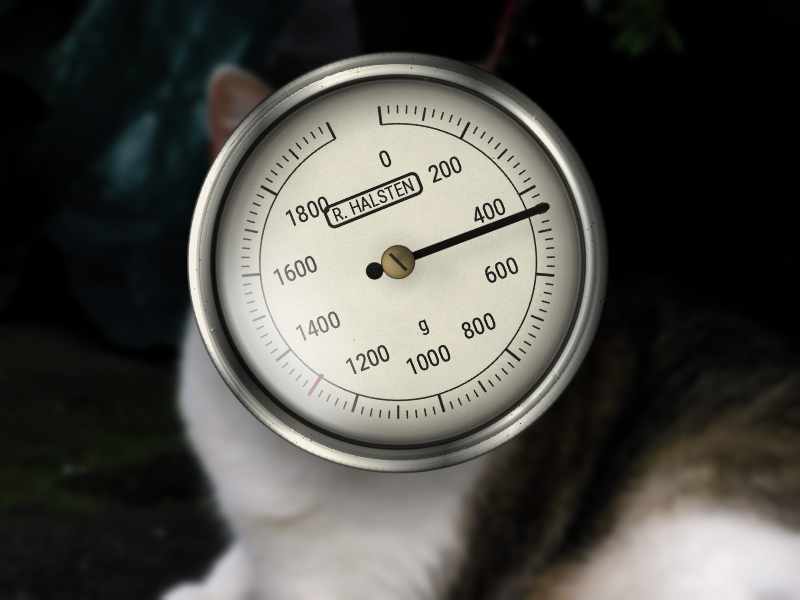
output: **450** g
